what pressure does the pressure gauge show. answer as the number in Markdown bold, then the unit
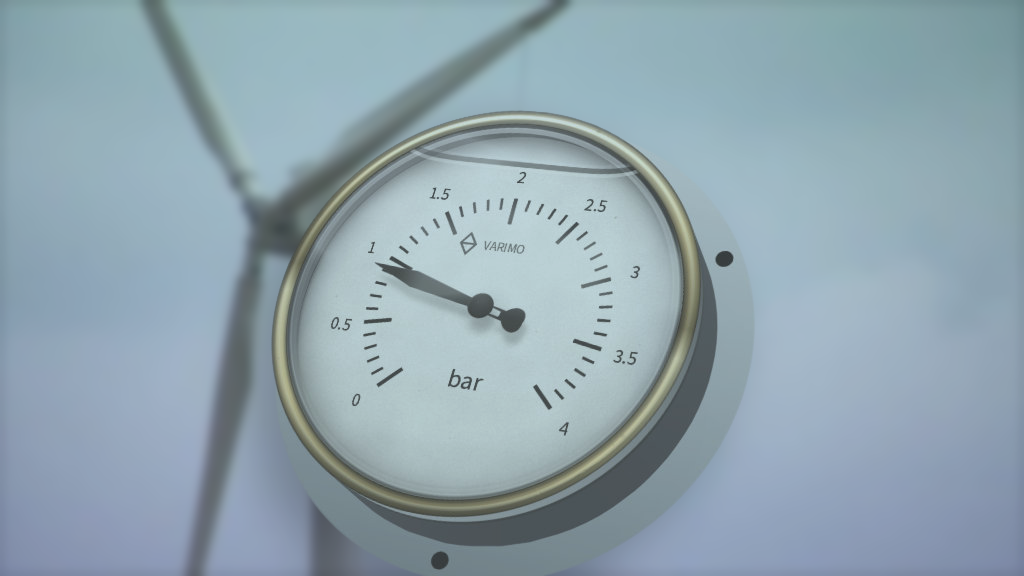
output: **0.9** bar
